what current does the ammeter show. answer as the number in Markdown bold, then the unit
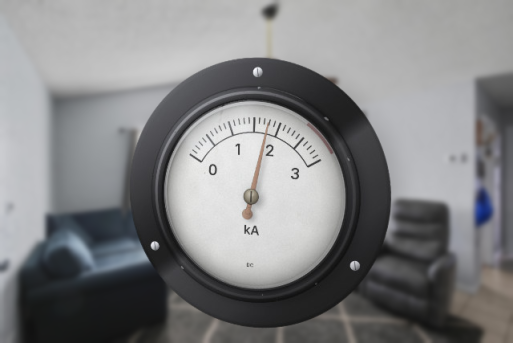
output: **1.8** kA
